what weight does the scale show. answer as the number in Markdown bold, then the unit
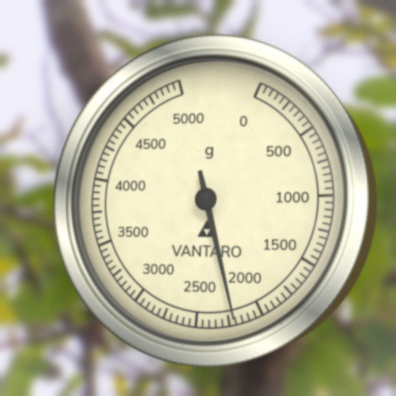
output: **2200** g
